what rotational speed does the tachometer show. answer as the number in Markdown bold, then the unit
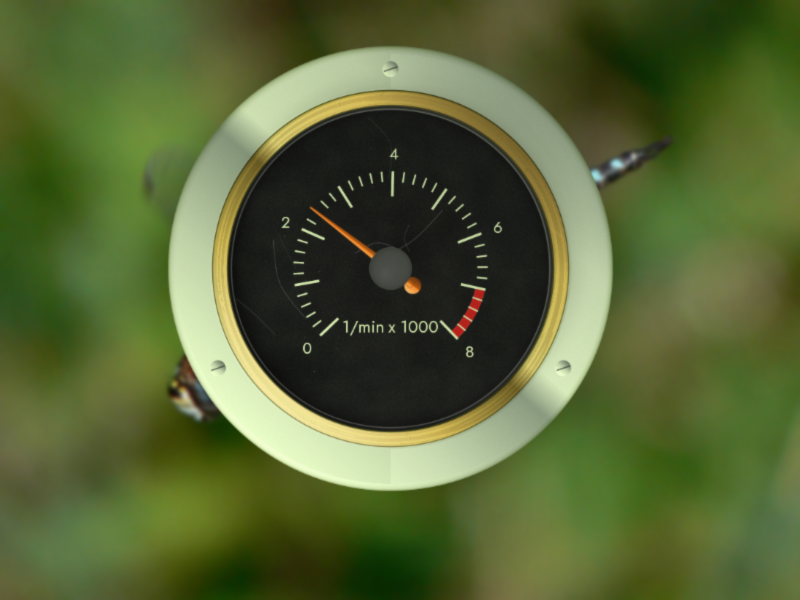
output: **2400** rpm
